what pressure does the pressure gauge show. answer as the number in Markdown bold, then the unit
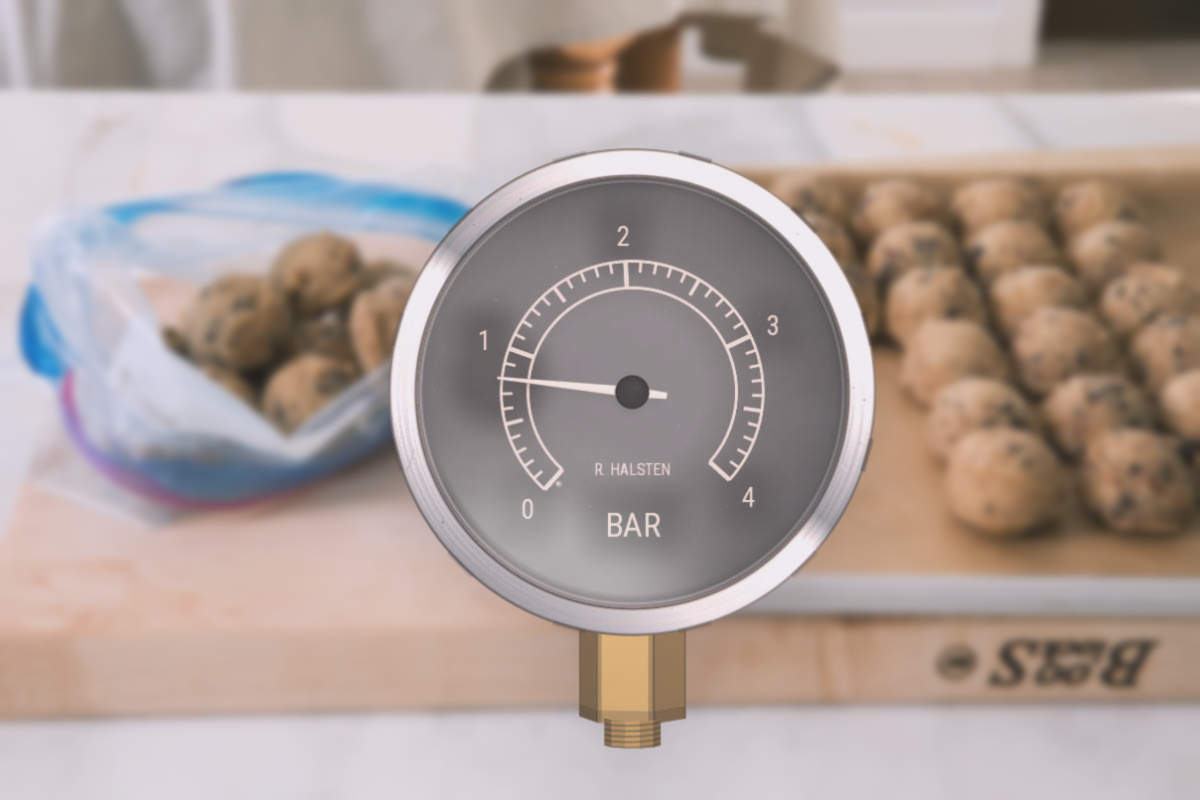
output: **0.8** bar
